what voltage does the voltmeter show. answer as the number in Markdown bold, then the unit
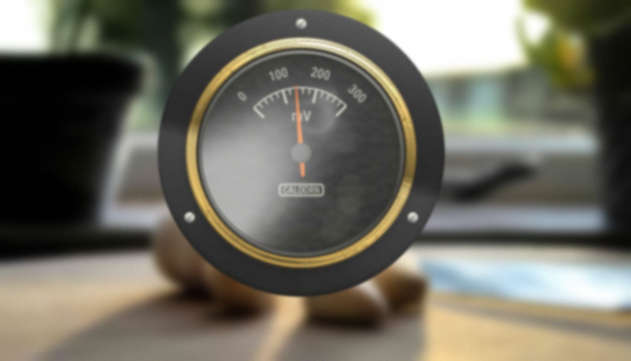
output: **140** mV
